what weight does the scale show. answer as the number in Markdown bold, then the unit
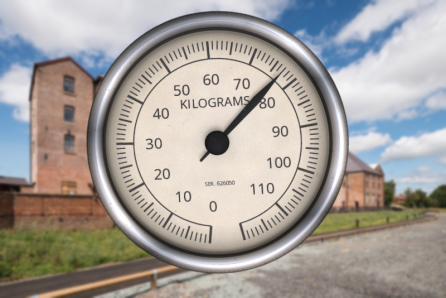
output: **77** kg
